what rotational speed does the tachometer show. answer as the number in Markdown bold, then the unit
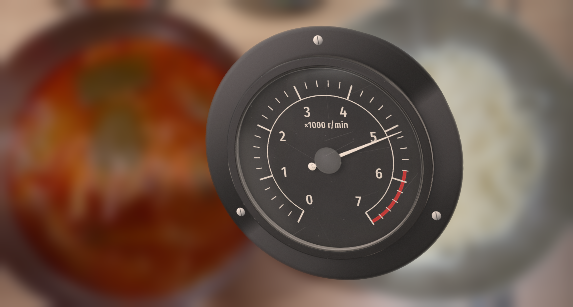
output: **5100** rpm
